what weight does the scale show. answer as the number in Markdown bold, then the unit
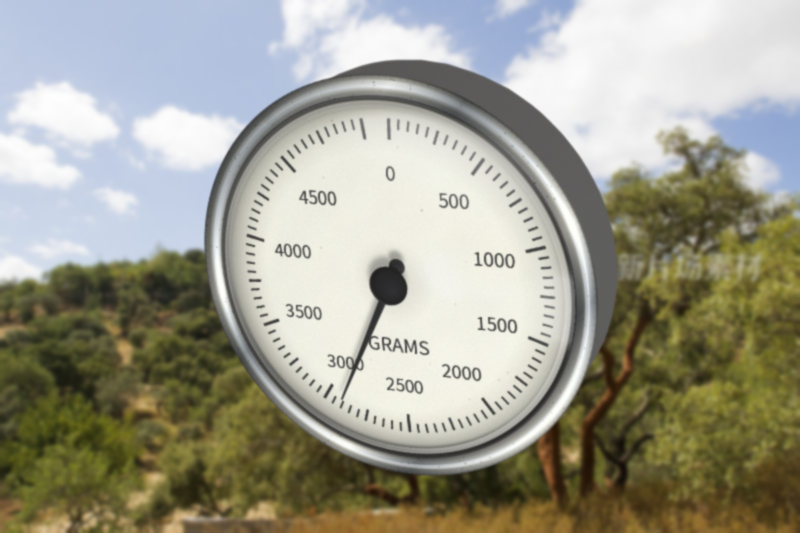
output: **2900** g
